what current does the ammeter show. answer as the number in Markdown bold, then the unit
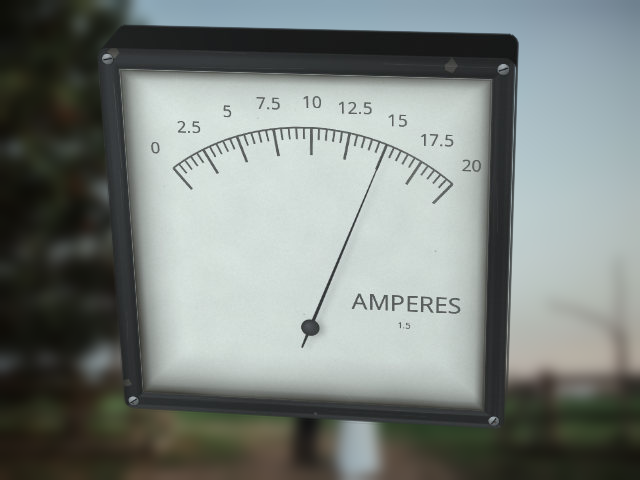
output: **15** A
